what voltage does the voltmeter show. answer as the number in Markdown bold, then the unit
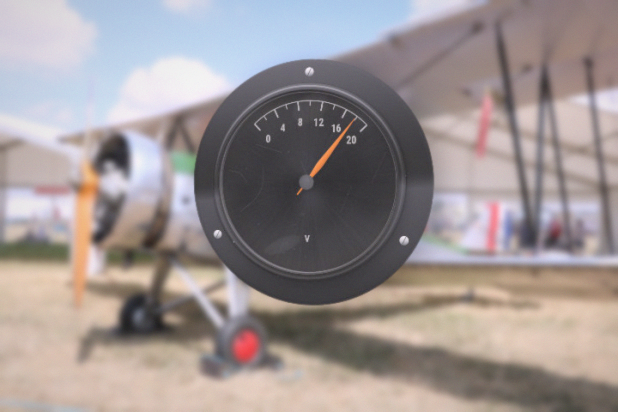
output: **18** V
